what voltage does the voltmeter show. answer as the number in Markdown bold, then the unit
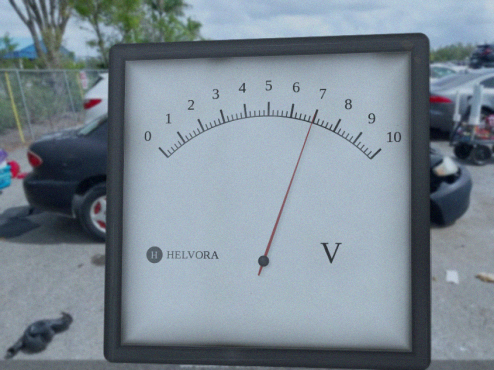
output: **7** V
